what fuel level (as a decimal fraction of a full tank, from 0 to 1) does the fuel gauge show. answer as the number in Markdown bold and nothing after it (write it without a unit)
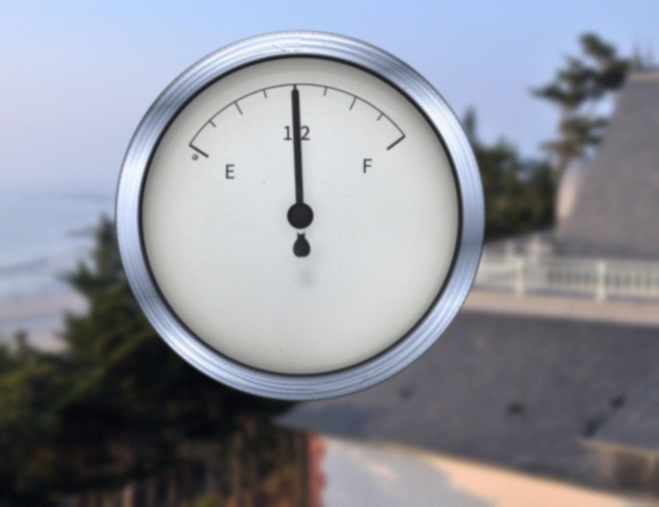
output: **0.5**
